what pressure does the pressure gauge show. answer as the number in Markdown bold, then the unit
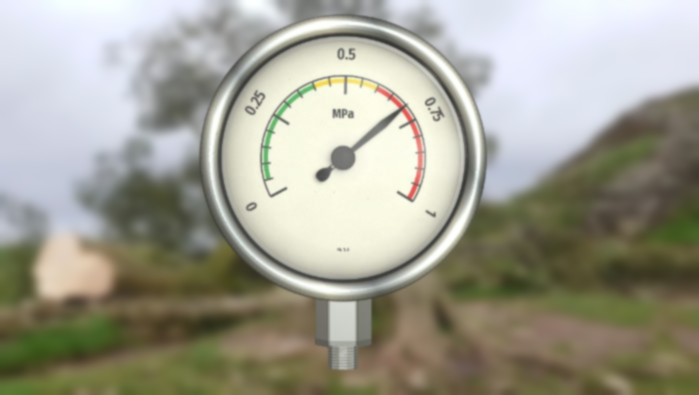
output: **0.7** MPa
